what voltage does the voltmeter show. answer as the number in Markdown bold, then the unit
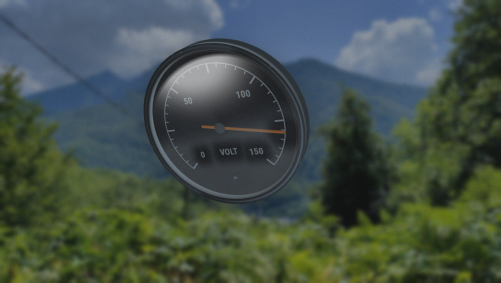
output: **130** V
